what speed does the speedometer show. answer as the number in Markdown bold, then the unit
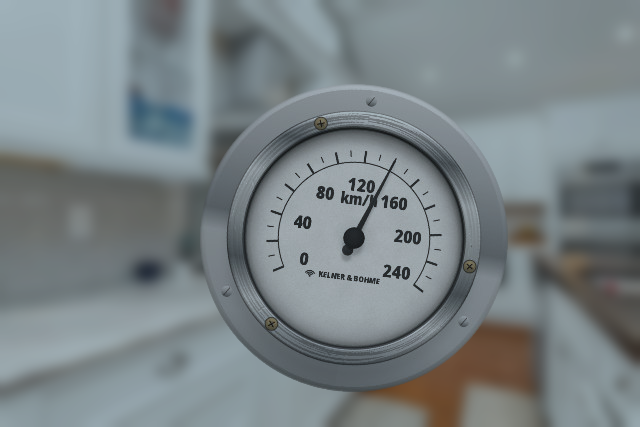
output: **140** km/h
